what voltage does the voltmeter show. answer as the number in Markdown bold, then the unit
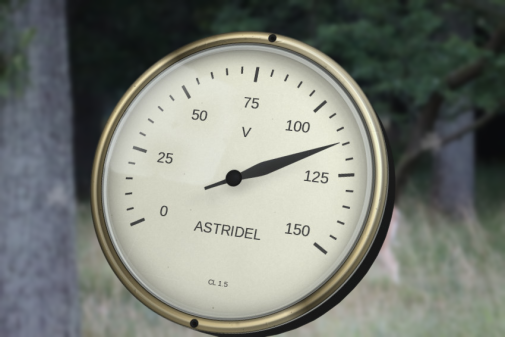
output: **115** V
